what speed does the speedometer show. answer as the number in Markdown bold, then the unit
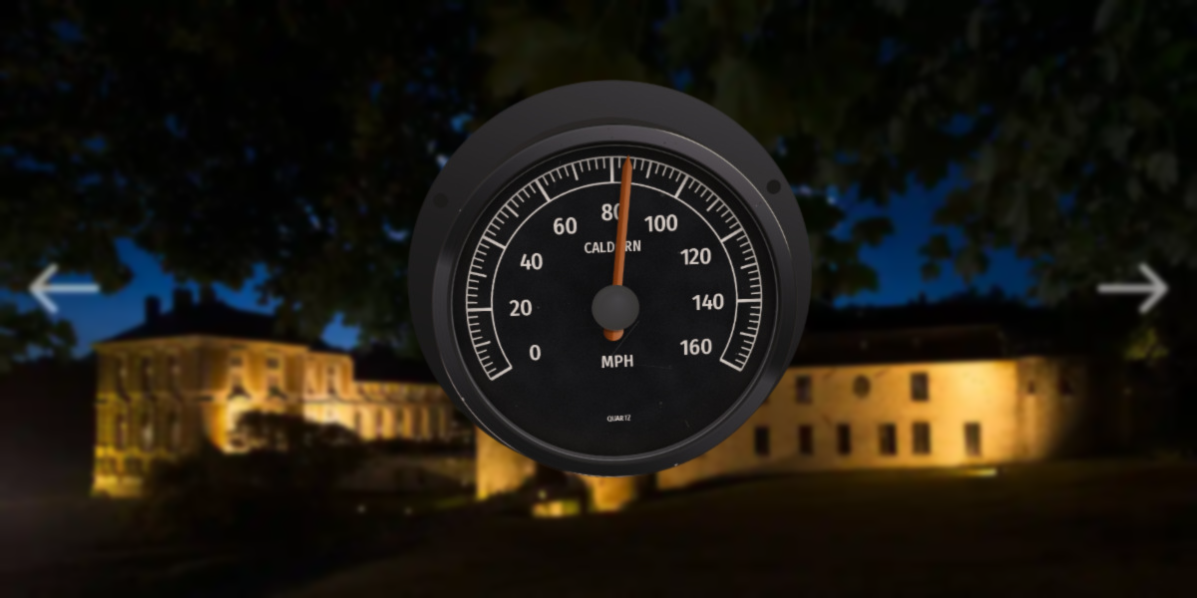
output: **84** mph
